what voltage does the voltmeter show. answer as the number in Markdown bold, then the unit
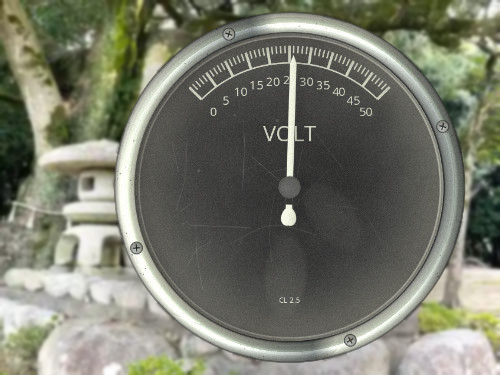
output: **26** V
